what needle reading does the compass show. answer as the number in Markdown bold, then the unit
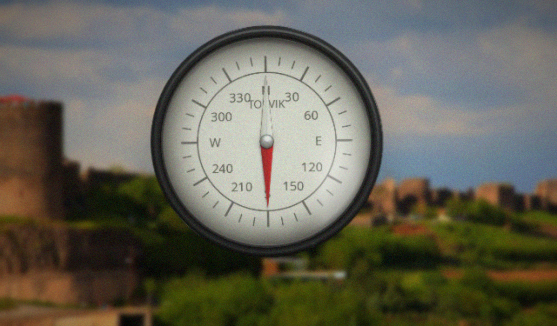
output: **180** °
